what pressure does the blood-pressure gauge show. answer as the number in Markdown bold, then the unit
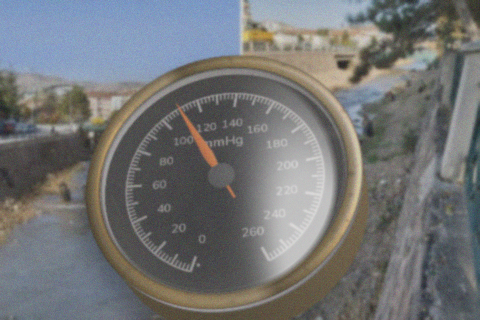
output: **110** mmHg
